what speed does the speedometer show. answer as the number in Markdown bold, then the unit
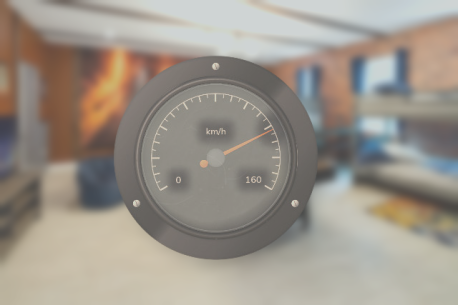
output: **122.5** km/h
